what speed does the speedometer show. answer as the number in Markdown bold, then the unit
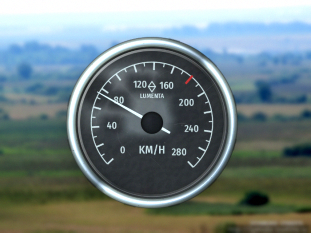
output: **75** km/h
